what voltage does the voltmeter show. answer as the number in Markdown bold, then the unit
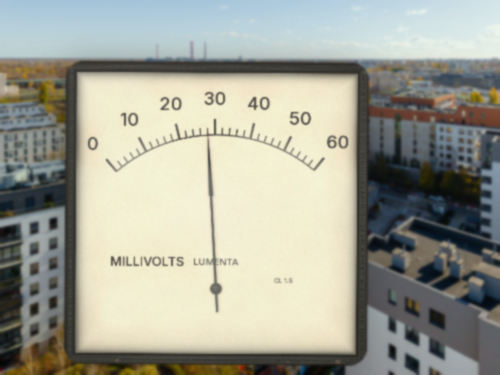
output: **28** mV
